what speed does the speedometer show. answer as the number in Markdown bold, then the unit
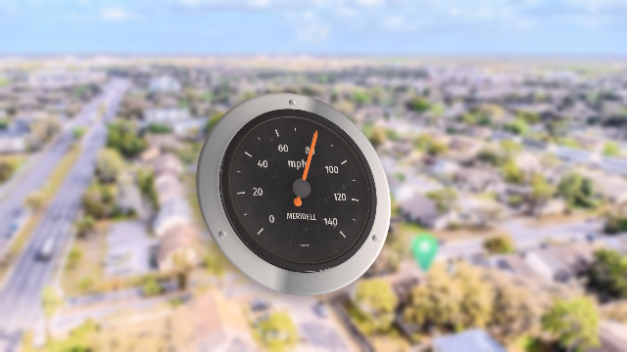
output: **80** mph
